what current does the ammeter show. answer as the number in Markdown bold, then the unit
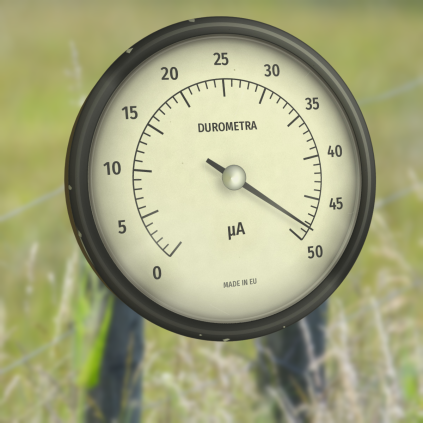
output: **48.5** µA
